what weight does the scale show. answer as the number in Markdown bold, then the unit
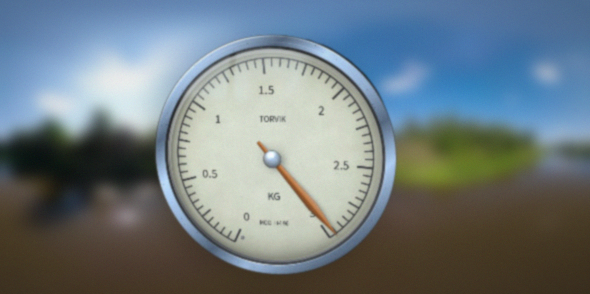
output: **2.95** kg
